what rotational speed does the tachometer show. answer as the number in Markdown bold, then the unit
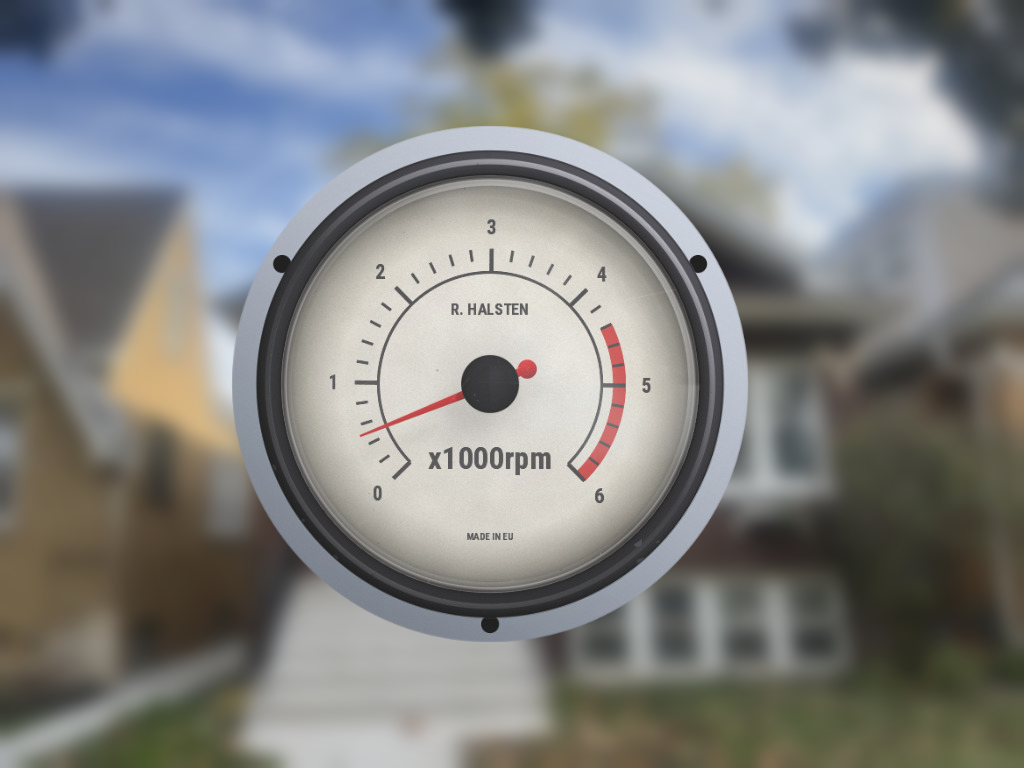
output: **500** rpm
